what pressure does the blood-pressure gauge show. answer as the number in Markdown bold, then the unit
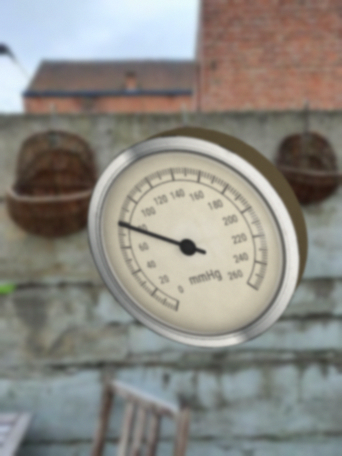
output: **80** mmHg
